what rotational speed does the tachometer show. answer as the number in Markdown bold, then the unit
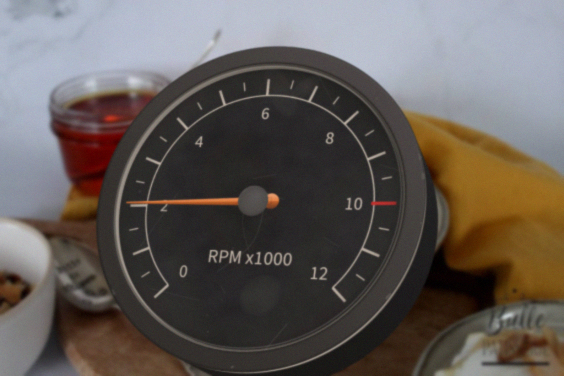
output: **2000** rpm
